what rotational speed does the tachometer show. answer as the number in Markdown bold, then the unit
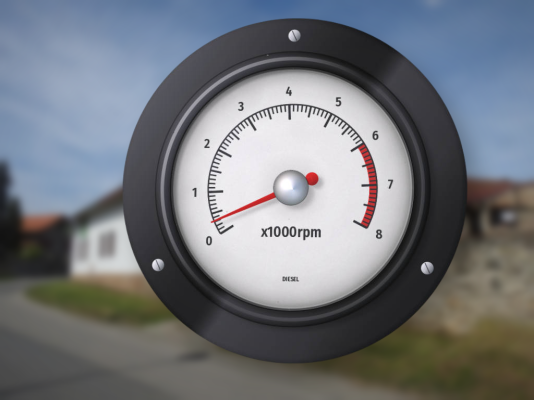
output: **300** rpm
